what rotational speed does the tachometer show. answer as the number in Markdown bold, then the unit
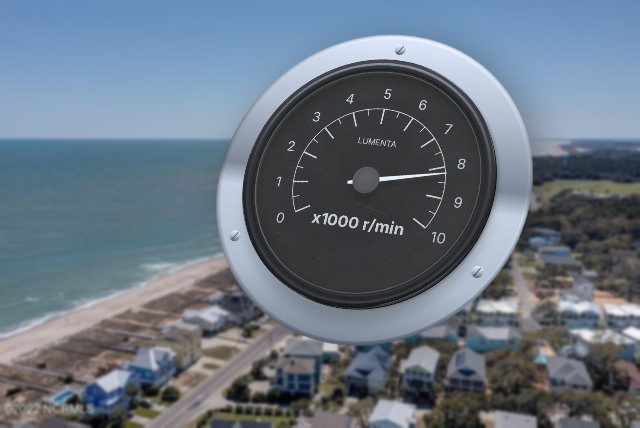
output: **8250** rpm
